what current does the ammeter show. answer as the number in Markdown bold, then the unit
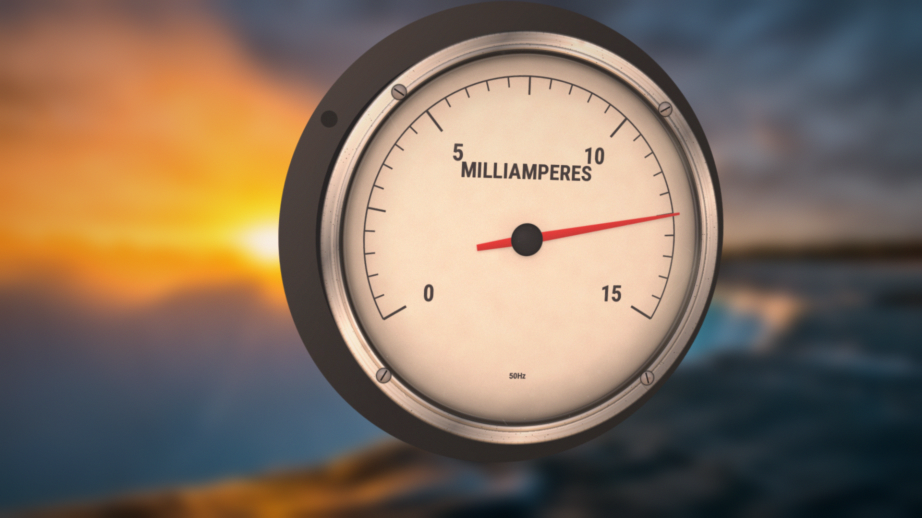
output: **12.5** mA
